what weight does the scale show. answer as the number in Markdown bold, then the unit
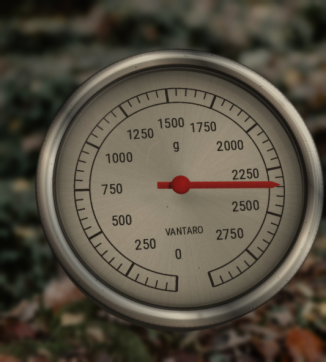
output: **2350** g
